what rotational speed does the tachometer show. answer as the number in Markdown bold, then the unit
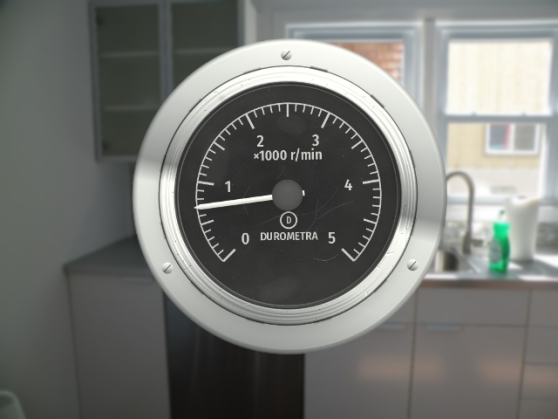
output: **700** rpm
